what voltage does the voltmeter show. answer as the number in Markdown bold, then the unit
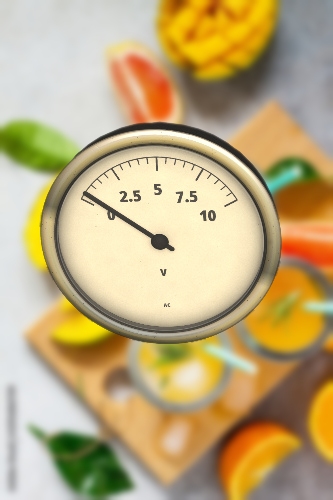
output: **0.5** V
